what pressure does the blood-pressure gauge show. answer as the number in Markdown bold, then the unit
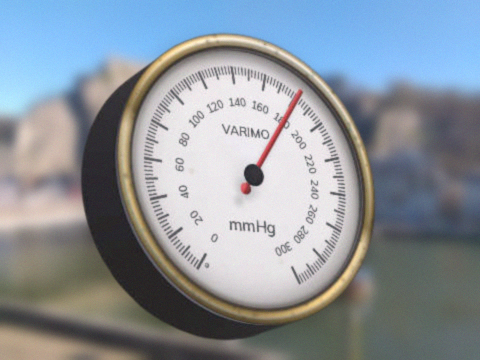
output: **180** mmHg
